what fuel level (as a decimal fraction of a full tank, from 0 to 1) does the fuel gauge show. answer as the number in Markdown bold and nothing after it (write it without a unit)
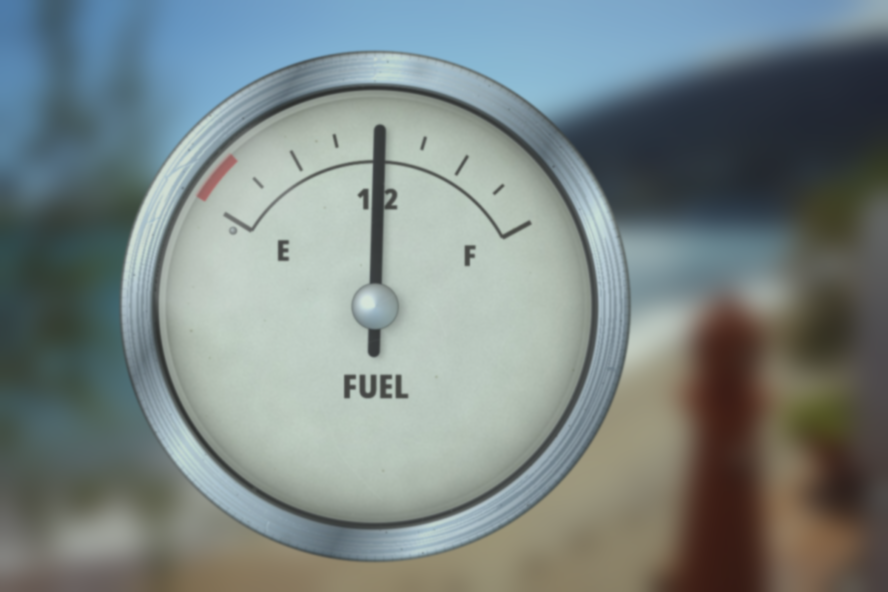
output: **0.5**
